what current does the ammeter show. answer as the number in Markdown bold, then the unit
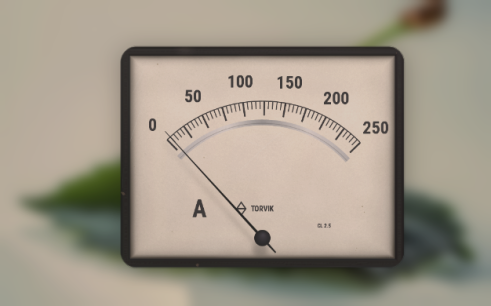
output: **5** A
